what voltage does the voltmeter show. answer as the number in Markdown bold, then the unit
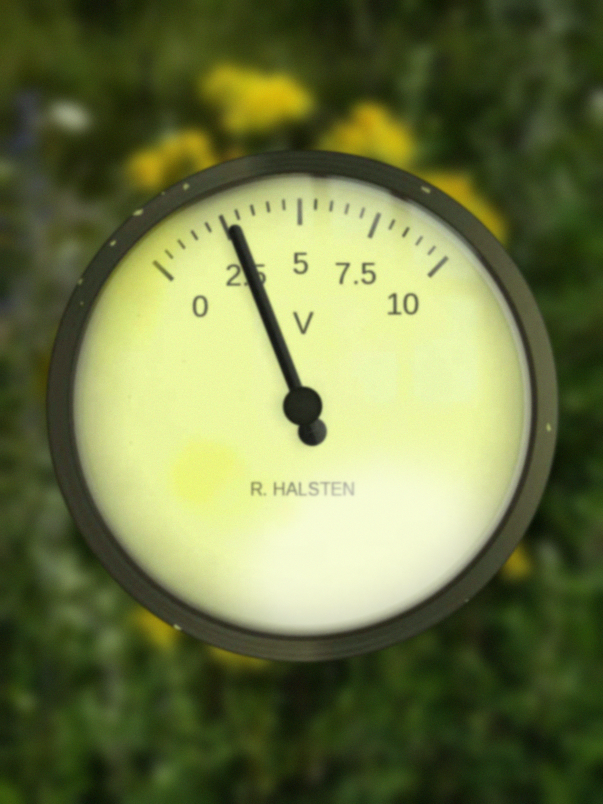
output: **2.75** V
